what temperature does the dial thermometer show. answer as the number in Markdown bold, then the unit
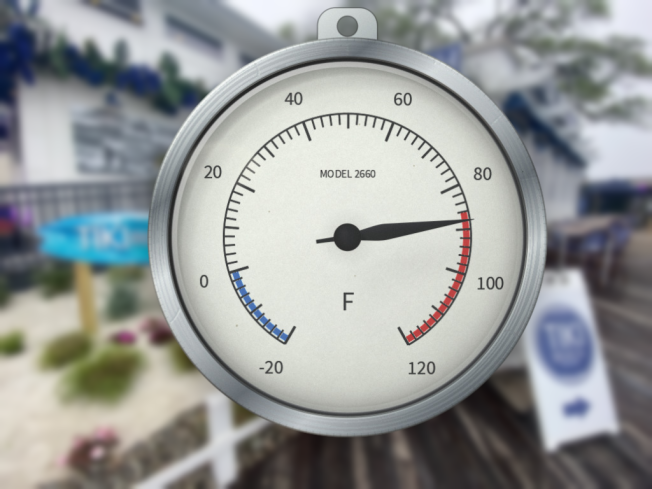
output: **88** °F
